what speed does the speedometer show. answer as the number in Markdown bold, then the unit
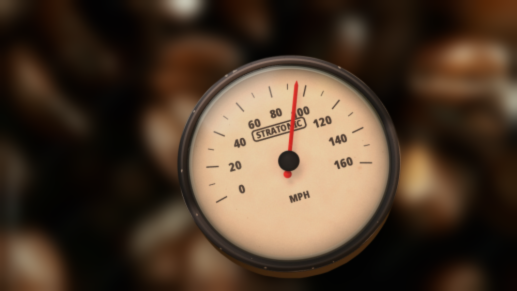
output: **95** mph
